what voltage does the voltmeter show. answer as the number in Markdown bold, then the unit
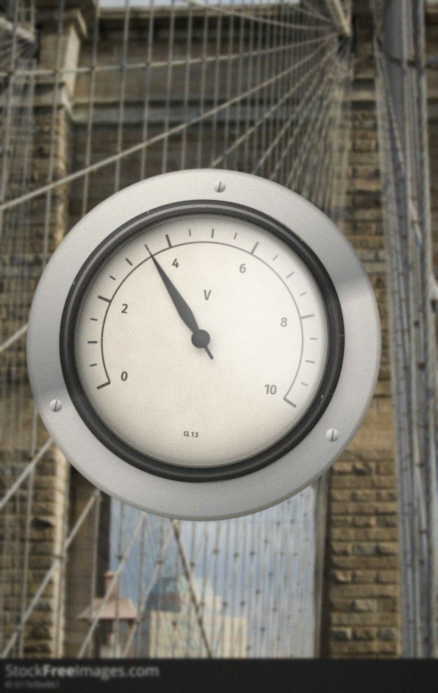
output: **3.5** V
